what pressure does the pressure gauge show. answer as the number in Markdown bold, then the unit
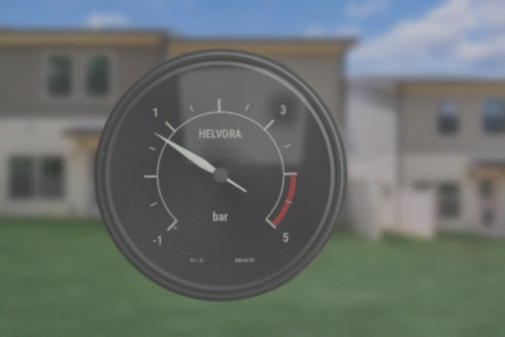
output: **0.75** bar
